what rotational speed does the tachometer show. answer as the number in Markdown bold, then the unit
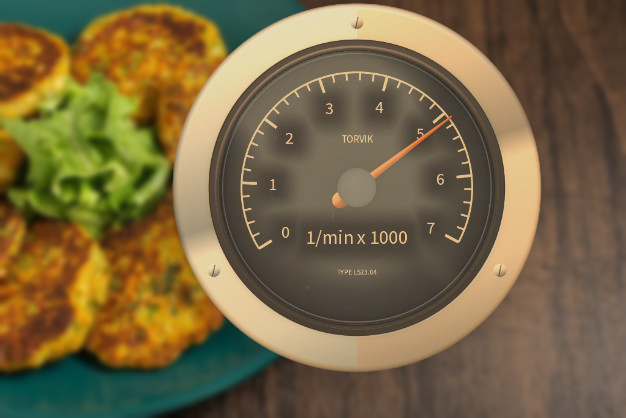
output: **5100** rpm
